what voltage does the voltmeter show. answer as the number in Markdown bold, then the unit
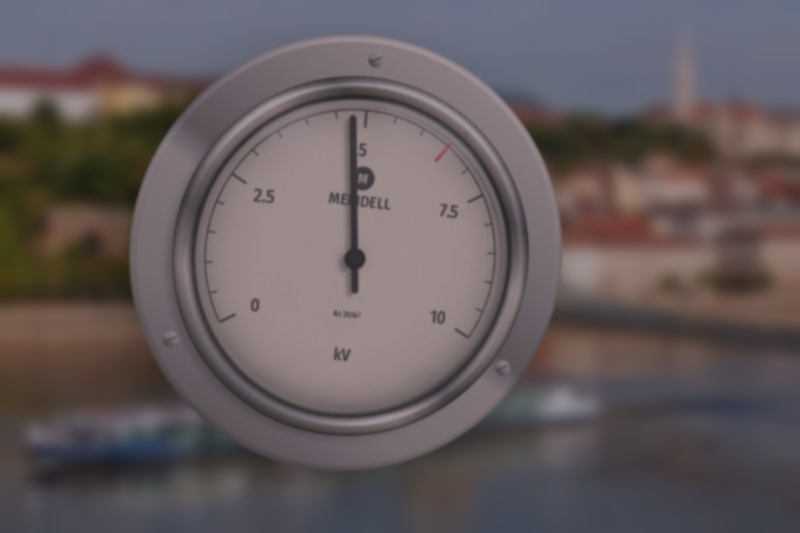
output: **4.75** kV
